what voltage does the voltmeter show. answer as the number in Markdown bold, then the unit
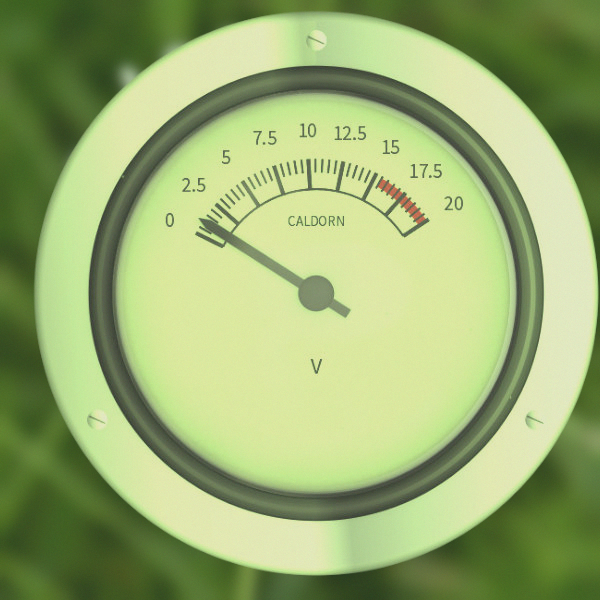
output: **1** V
